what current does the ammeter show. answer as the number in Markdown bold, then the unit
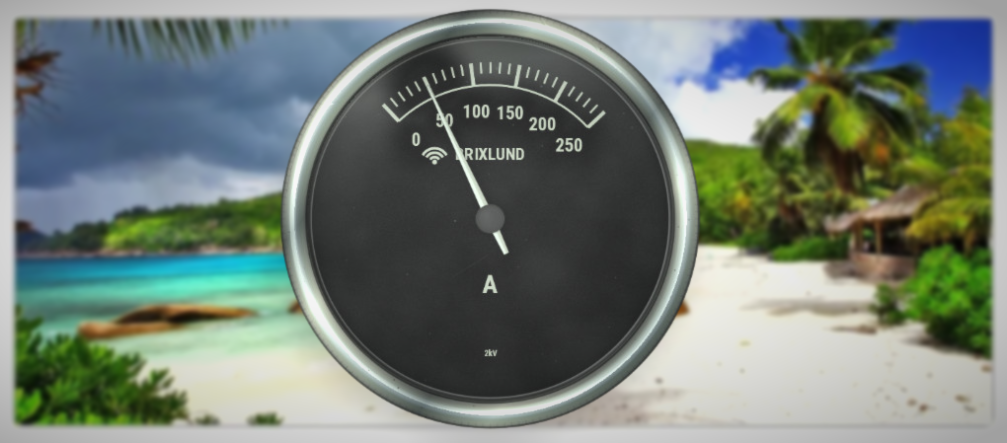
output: **50** A
